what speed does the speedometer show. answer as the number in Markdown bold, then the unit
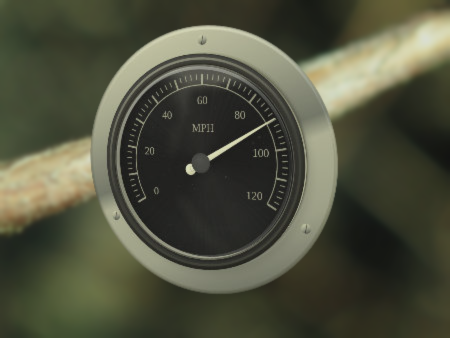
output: **90** mph
